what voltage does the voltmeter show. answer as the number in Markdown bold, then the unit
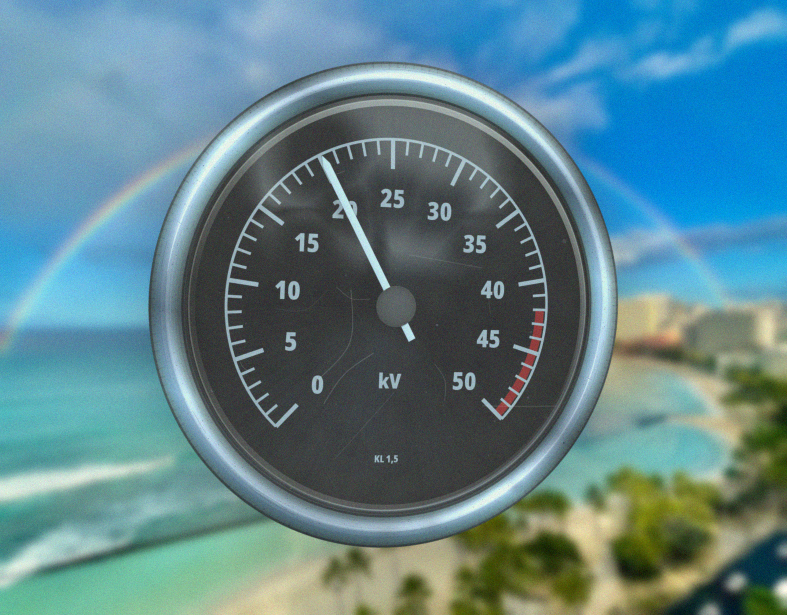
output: **20** kV
